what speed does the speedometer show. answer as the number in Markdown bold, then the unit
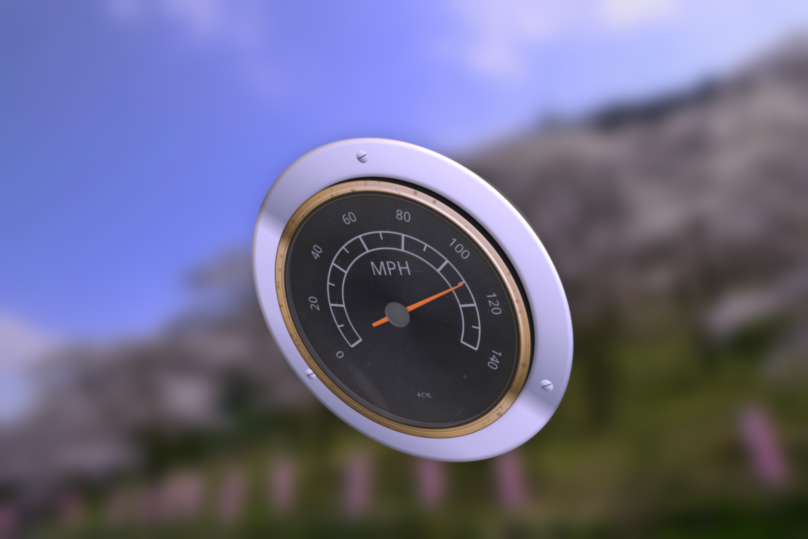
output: **110** mph
